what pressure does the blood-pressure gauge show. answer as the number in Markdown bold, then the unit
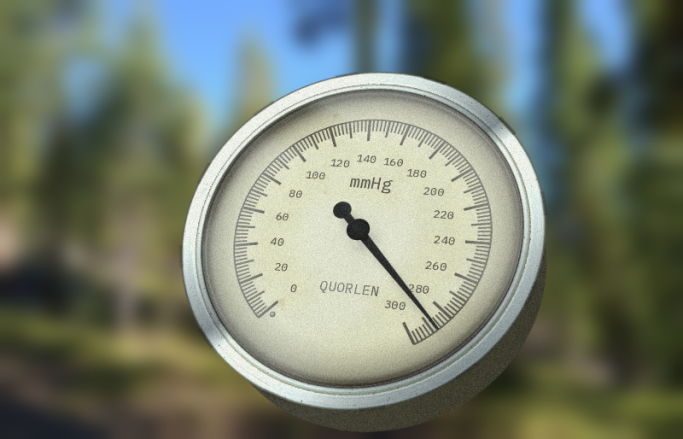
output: **288** mmHg
